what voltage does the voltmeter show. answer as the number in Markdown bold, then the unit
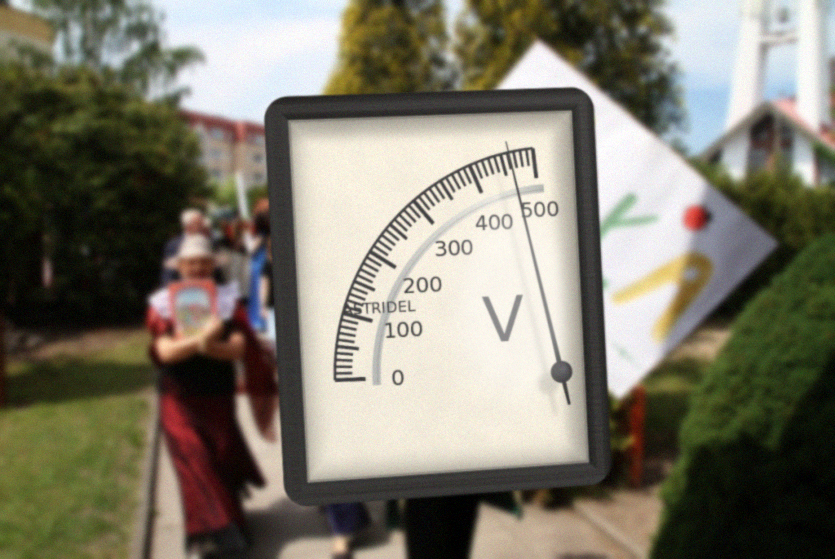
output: **460** V
